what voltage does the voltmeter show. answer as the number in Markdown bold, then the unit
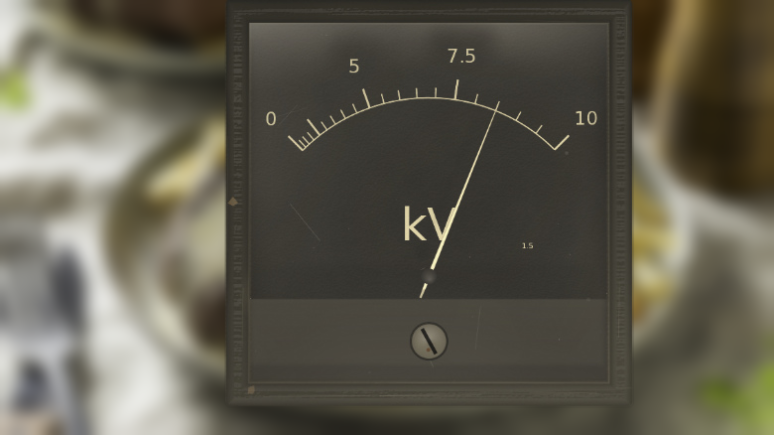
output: **8.5** kV
